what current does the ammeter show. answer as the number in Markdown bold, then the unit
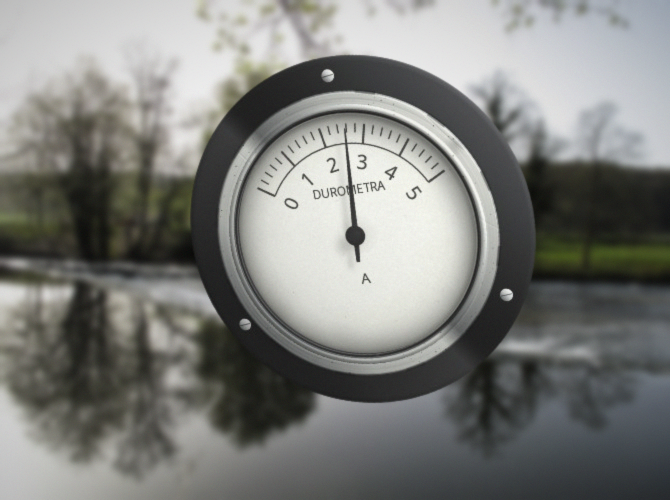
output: **2.6** A
